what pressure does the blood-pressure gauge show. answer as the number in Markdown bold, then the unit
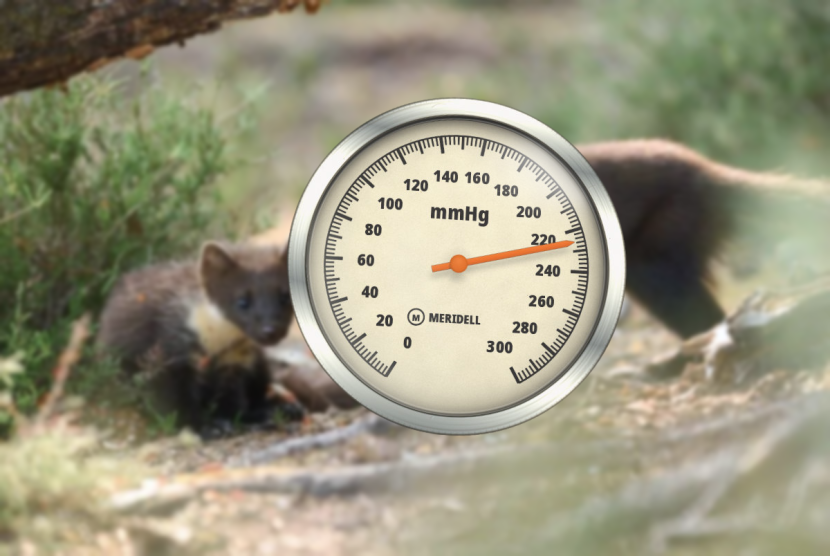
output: **226** mmHg
